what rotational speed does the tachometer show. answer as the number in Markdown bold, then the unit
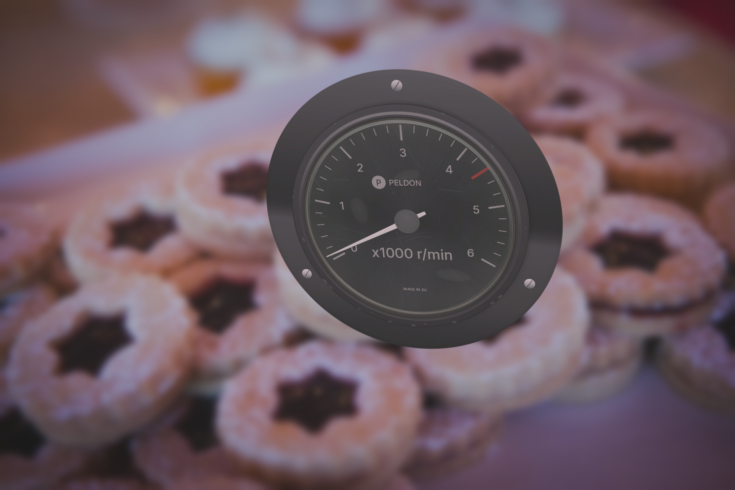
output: **100** rpm
